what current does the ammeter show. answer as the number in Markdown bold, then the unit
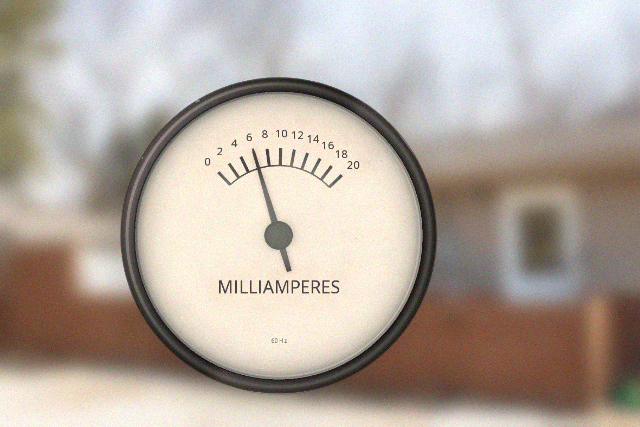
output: **6** mA
